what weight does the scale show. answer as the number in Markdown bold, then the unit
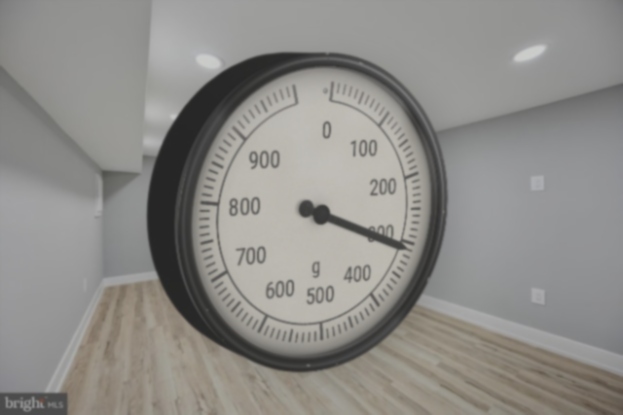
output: **310** g
